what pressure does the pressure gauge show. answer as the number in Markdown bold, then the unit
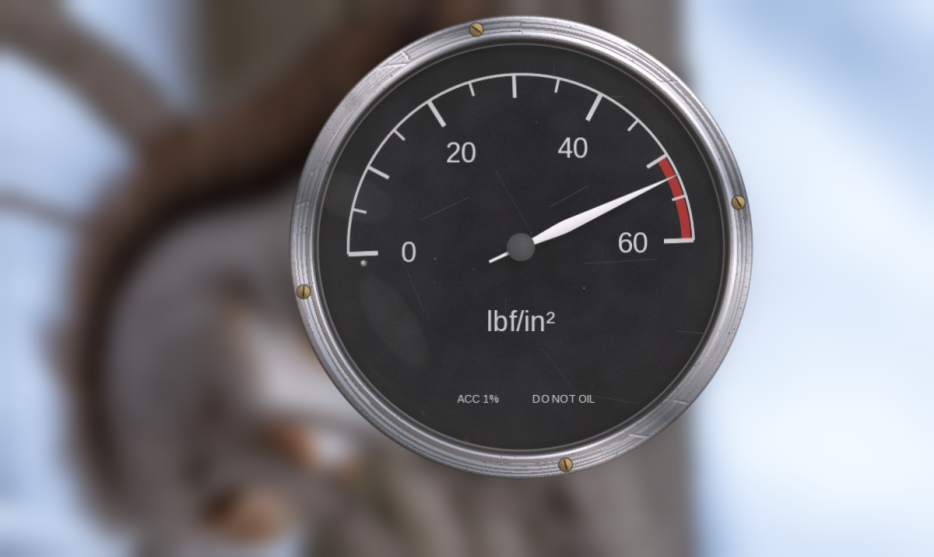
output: **52.5** psi
